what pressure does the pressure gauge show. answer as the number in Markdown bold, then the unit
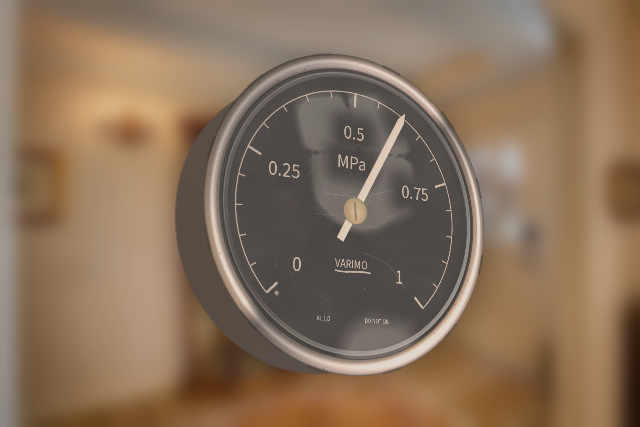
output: **0.6** MPa
